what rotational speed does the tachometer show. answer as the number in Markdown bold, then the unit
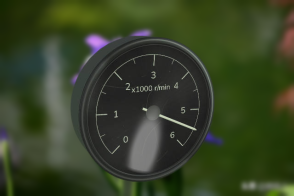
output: **5500** rpm
